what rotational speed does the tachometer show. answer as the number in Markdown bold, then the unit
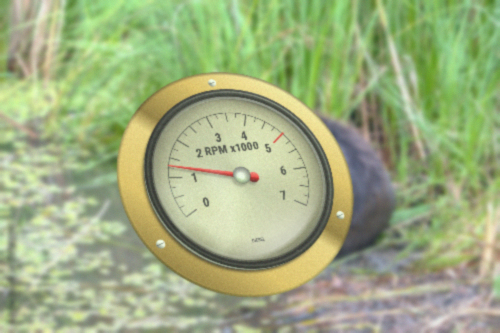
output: **1250** rpm
